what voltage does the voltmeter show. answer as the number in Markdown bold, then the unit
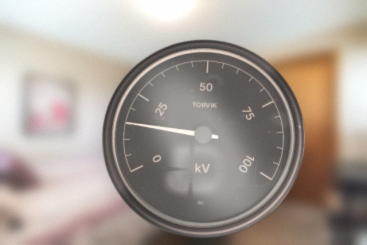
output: **15** kV
